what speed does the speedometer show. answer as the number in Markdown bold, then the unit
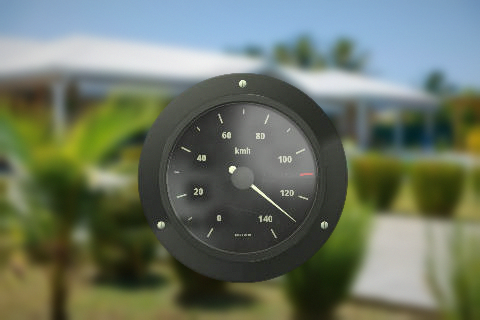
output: **130** km/h
